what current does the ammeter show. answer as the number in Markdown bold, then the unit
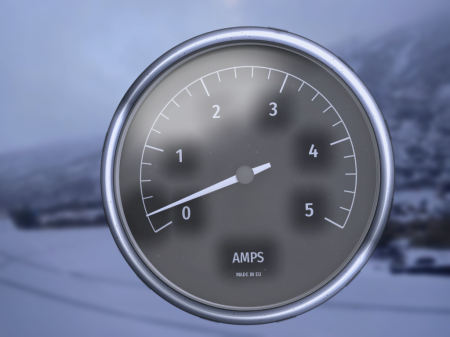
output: **0.2** A
